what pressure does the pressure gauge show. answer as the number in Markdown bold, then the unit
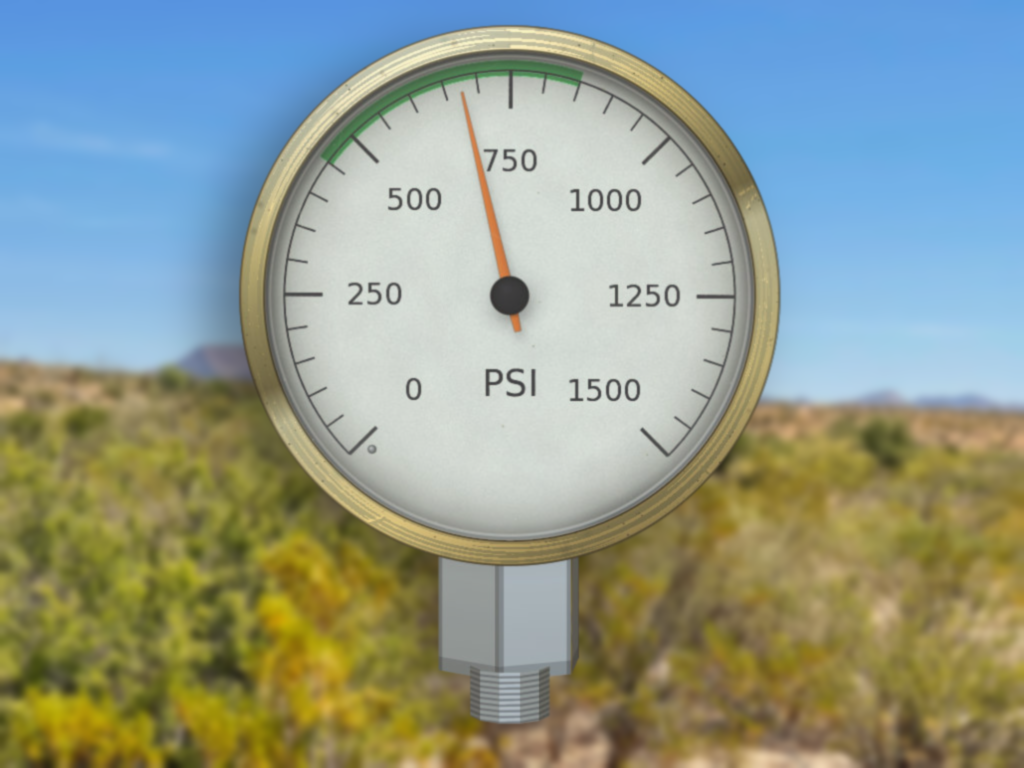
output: **675** psi
